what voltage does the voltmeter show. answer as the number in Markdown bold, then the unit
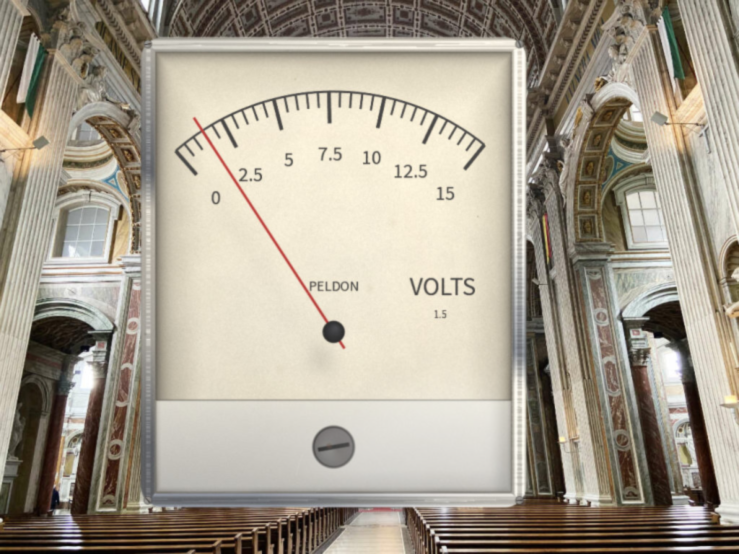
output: **1.5** V
